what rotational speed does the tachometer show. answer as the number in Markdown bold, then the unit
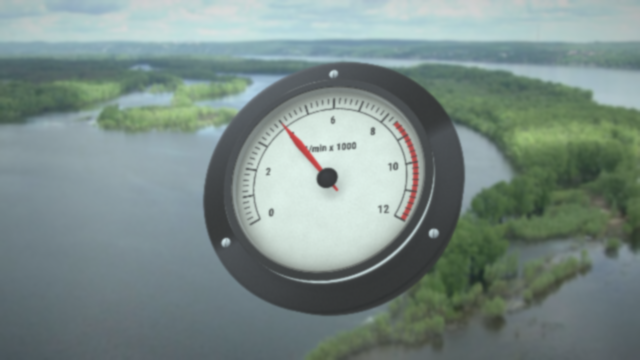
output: **4000** rpm
